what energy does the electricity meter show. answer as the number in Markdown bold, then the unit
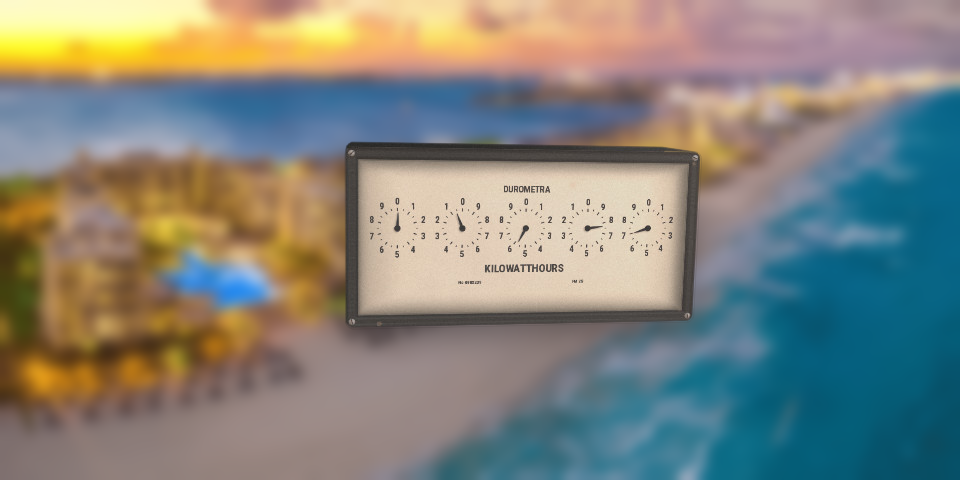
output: **577** kWh
